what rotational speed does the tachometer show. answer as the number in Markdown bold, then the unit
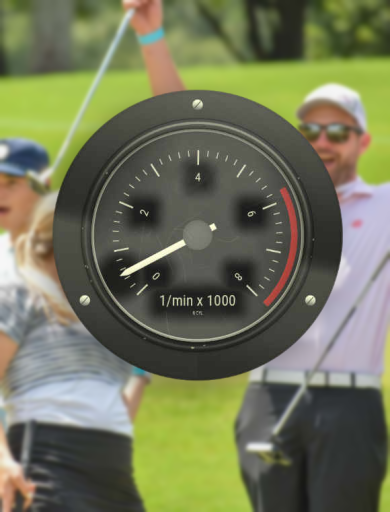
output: **500** rpm
